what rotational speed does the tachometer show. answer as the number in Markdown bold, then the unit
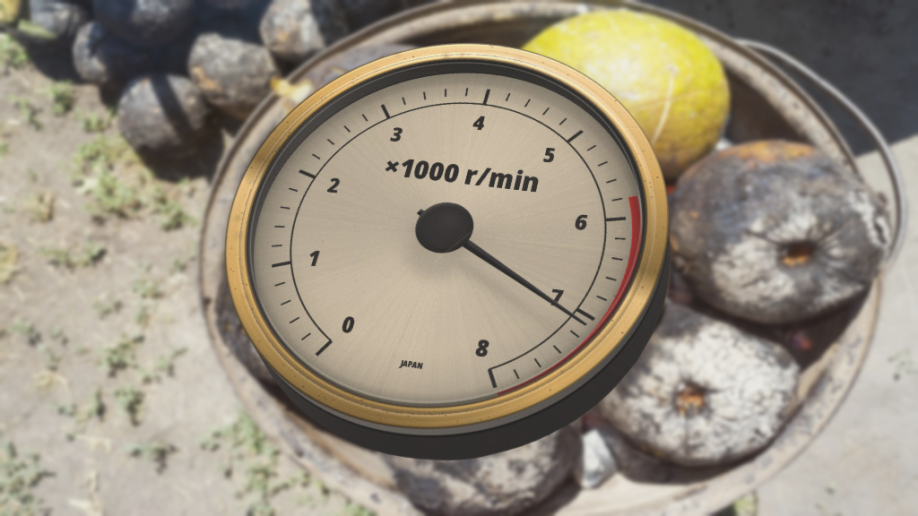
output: **7100** rpm
